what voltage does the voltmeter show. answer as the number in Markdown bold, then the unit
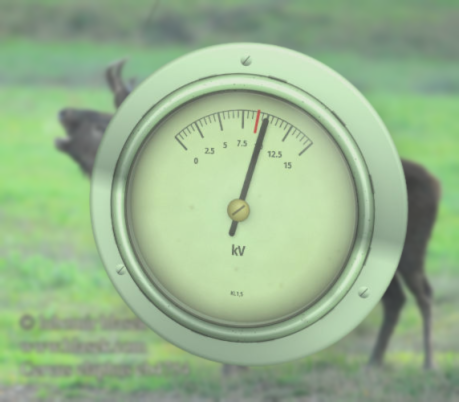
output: **10** kV
